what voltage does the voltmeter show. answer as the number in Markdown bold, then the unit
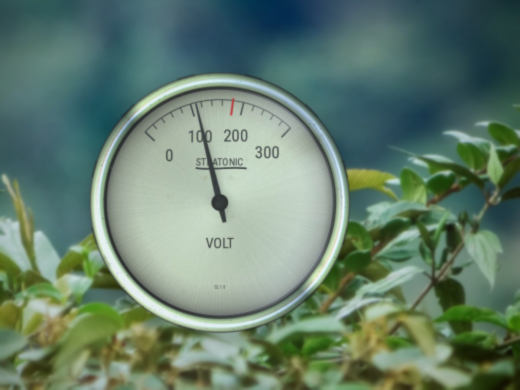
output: **110** V
